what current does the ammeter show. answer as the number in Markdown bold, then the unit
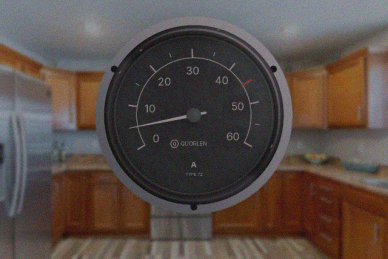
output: **5** A
